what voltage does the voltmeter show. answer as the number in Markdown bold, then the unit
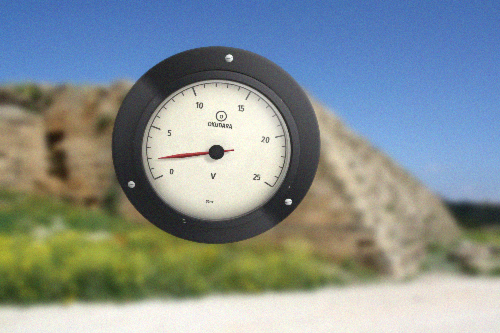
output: **2** V
